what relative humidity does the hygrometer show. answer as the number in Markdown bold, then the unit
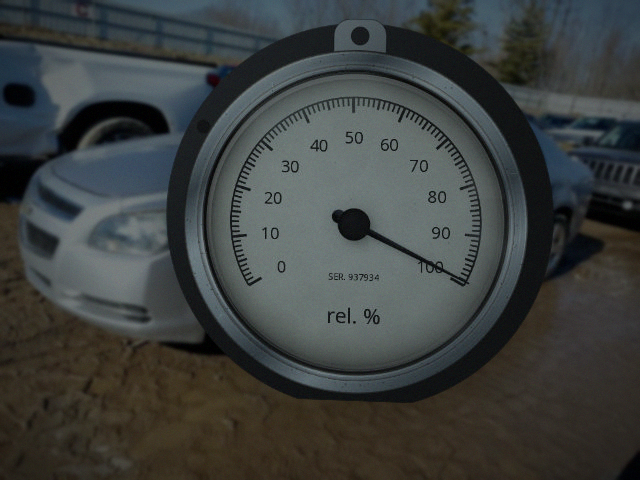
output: **99** %
